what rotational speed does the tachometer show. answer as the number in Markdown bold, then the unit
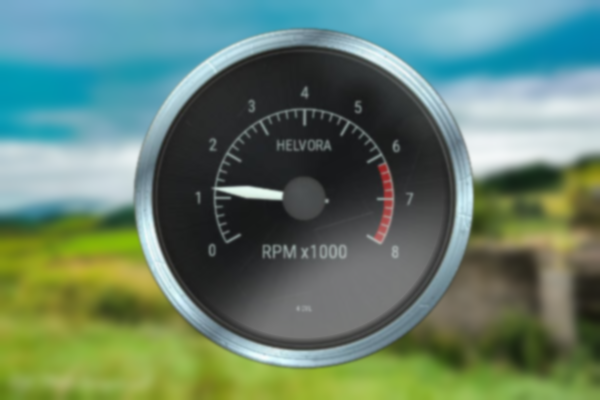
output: **1200** rpm
